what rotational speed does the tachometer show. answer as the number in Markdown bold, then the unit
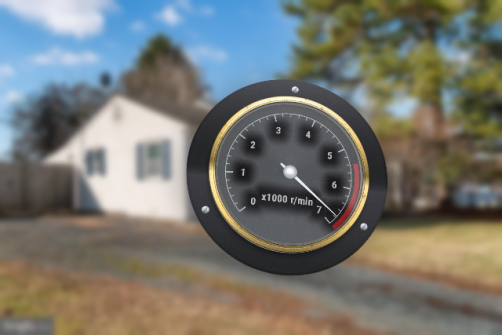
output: **6800** rpm
